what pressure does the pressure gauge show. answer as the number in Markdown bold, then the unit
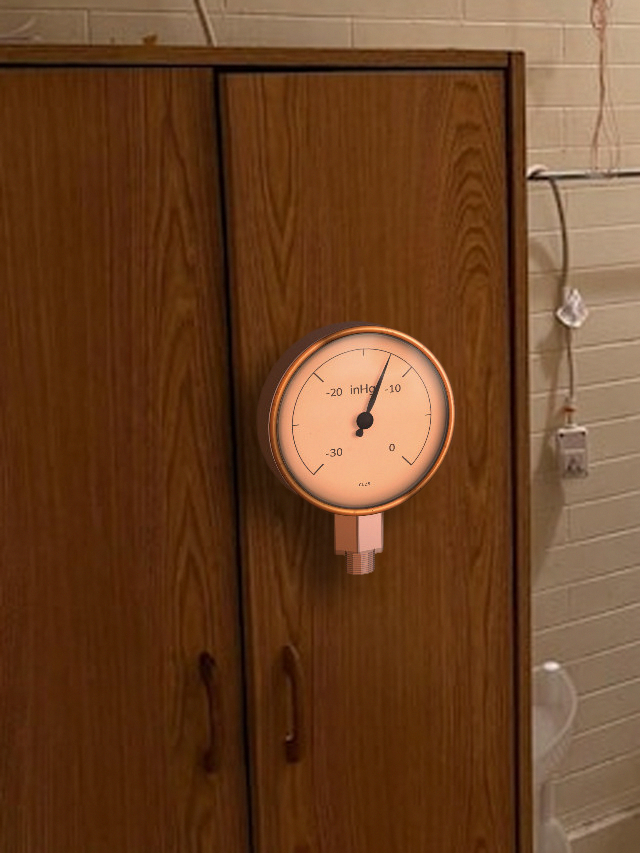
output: **-12.5** inHg
